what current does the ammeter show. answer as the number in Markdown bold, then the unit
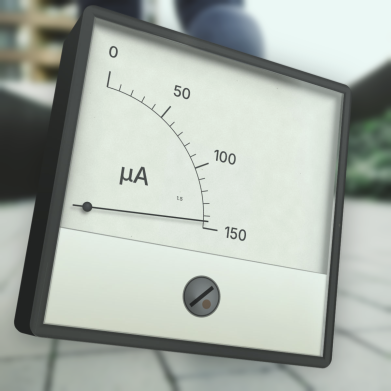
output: **145** µA
